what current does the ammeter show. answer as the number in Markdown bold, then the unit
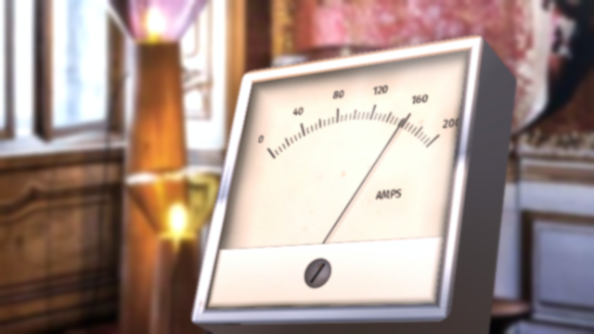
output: **160** A
